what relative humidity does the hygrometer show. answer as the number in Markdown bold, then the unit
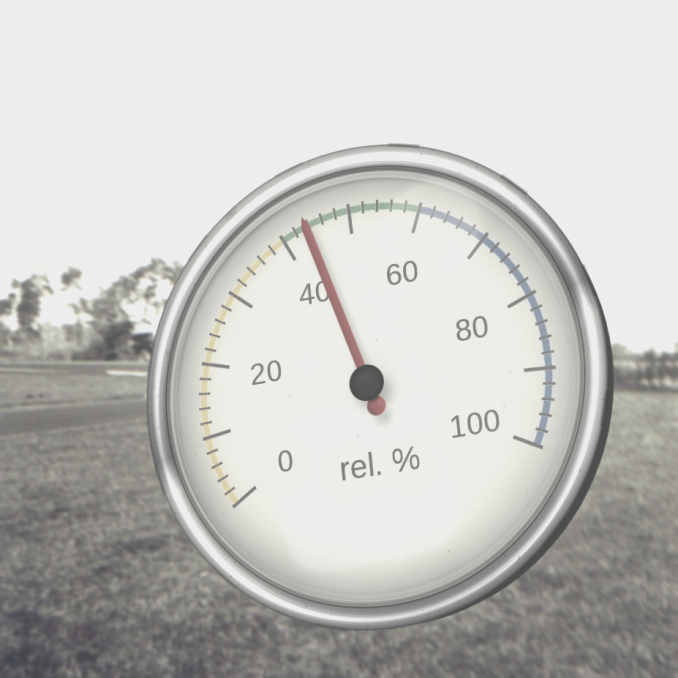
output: **44** %
